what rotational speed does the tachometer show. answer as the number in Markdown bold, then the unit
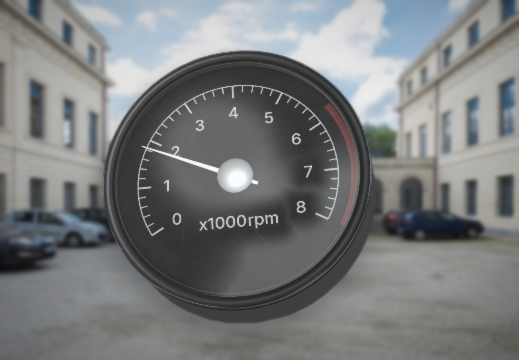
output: **1800** rpm
